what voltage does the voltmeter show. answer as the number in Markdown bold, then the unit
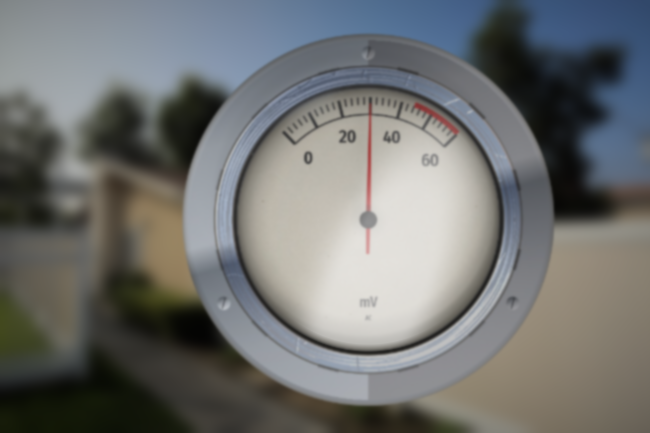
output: **30** mV
